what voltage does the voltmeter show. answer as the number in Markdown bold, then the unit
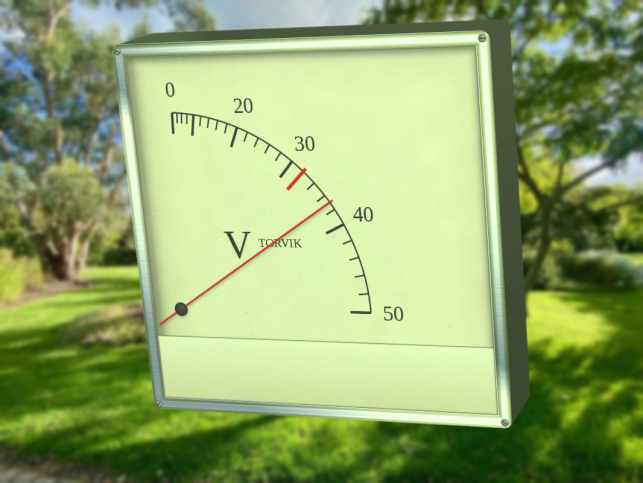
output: **37** V
